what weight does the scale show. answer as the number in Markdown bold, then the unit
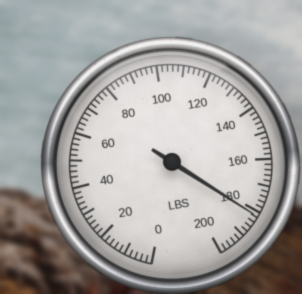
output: **182** lb
